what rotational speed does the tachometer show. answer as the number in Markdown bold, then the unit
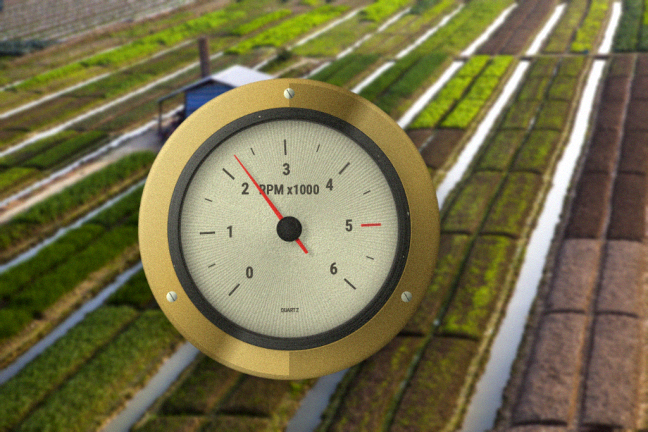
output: **2250** rpm
